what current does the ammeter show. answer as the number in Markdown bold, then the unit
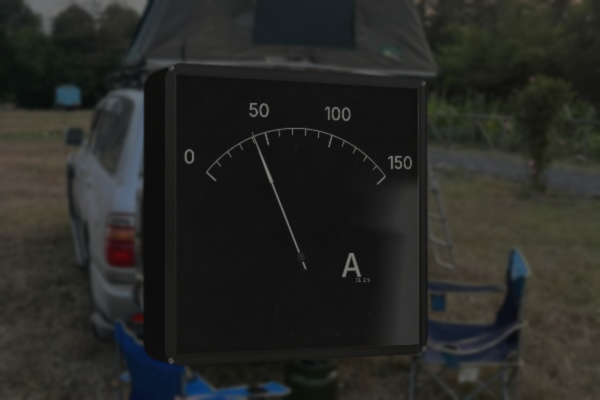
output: **40** A
